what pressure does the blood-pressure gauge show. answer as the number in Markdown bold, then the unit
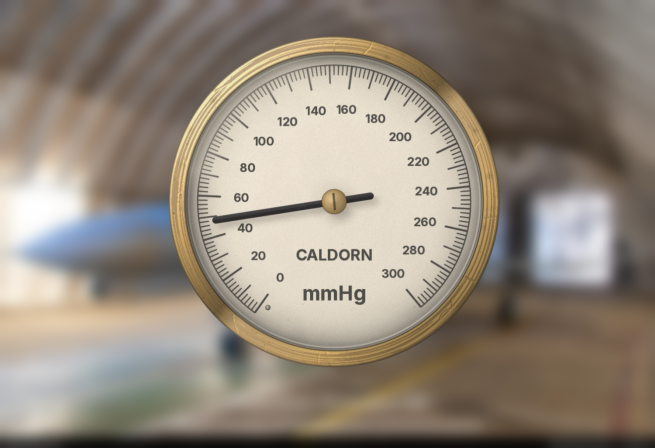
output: **48** mmHg
